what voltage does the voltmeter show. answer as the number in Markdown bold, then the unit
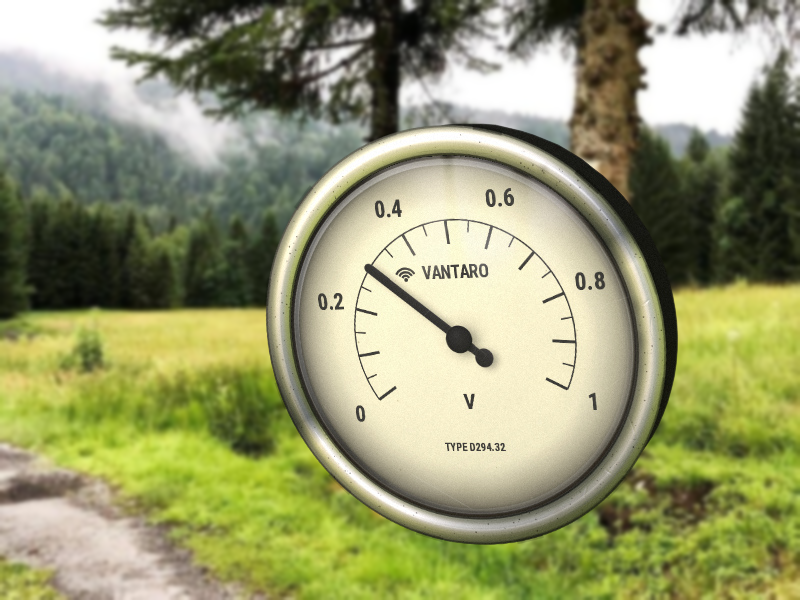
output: **0.3** V
